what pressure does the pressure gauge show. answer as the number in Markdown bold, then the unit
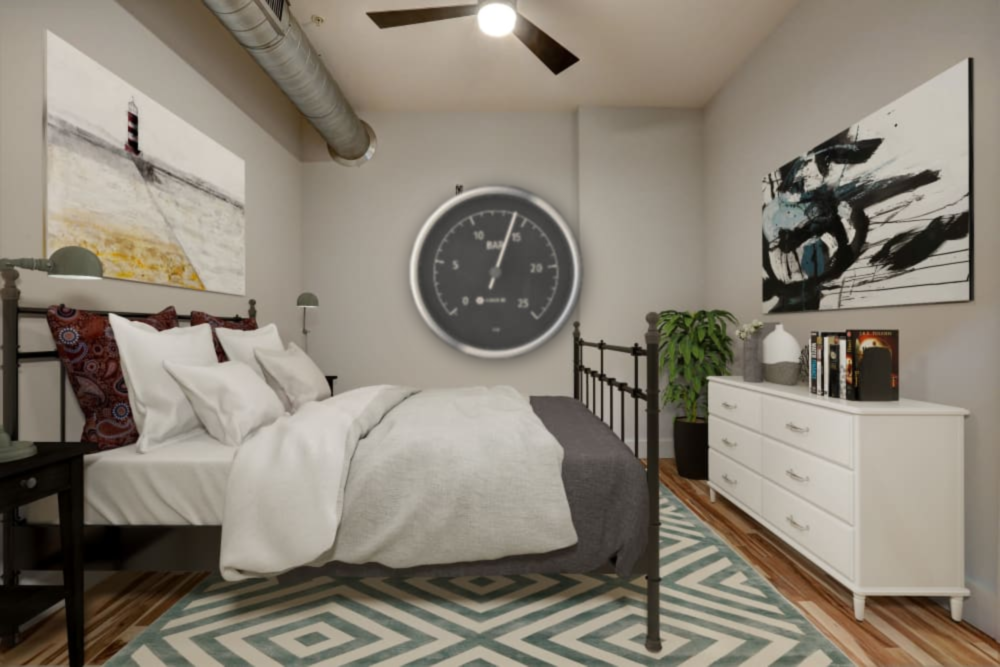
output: **14** bar
